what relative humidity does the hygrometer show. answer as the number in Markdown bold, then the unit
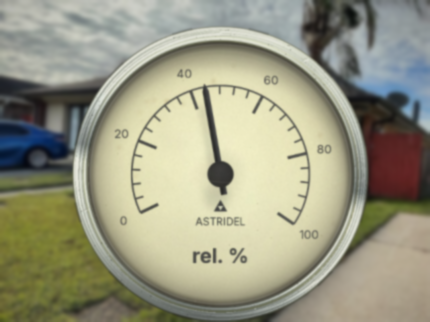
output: **44** %
